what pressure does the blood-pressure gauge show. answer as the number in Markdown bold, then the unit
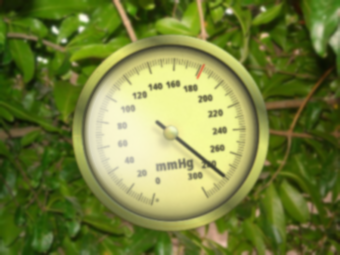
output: **280** mmHg
